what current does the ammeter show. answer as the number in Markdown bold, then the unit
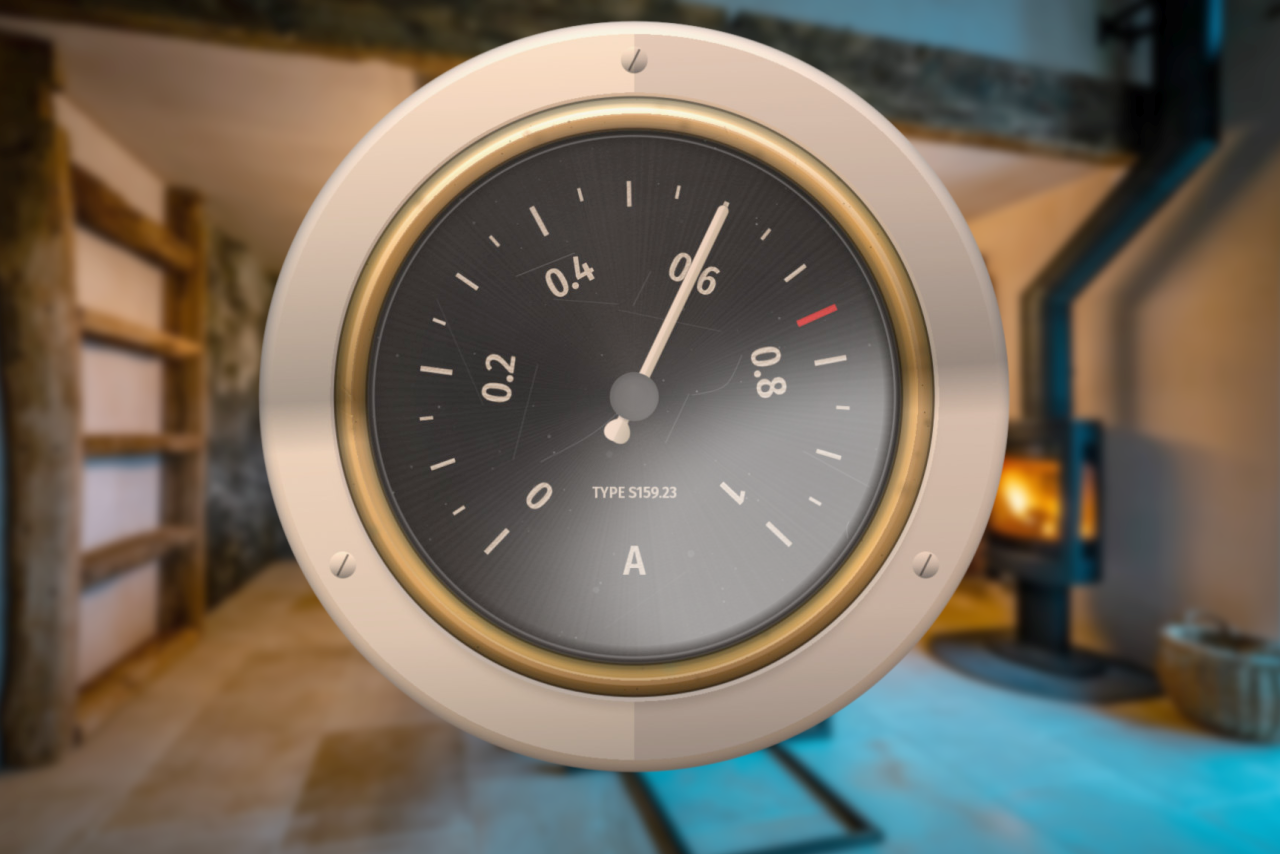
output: **0.6** A
